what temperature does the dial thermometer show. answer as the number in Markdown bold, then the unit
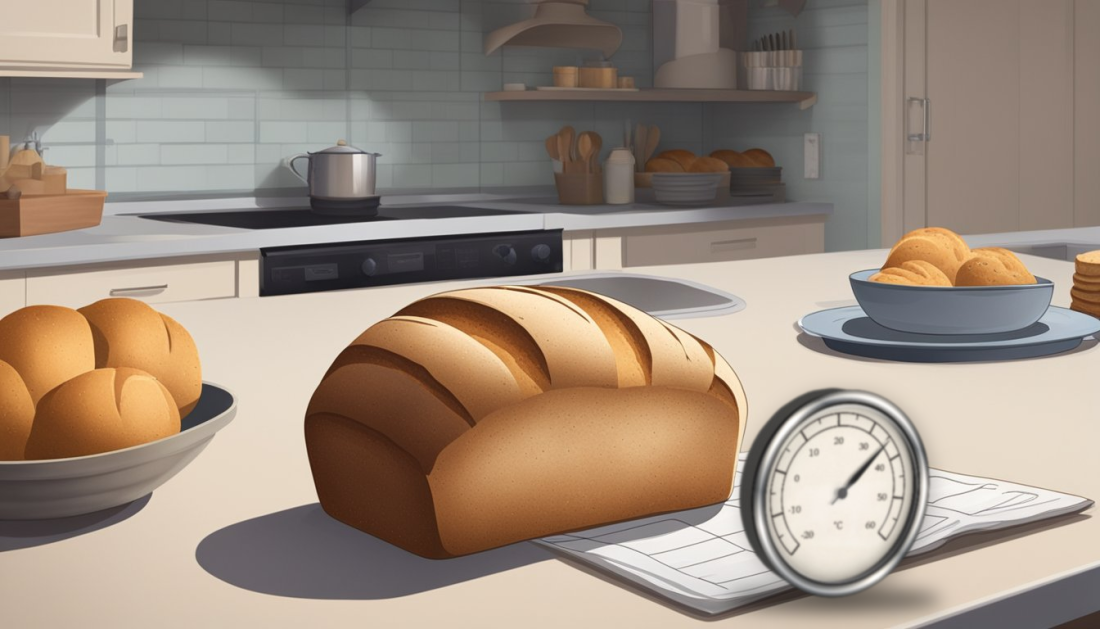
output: **35** °C
